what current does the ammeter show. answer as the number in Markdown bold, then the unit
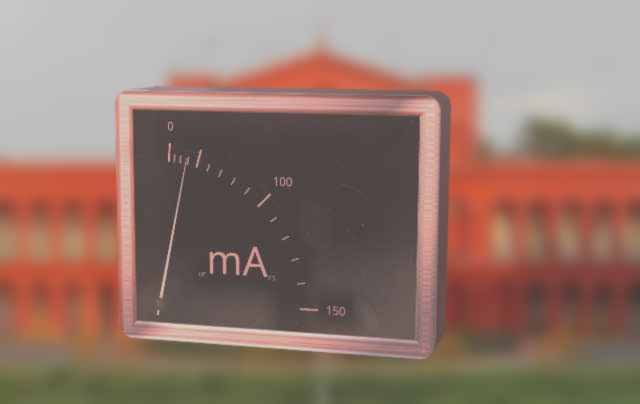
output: **40** mA
